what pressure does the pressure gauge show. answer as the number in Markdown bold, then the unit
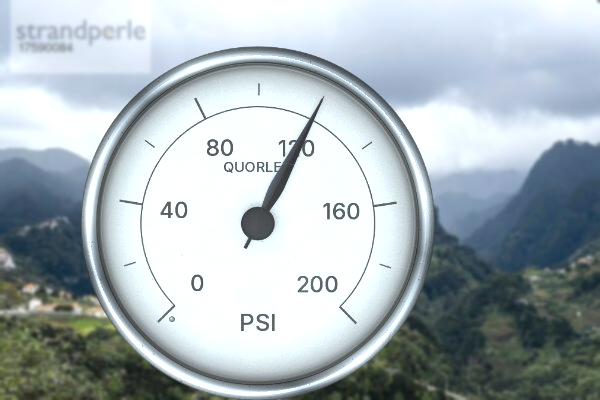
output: **120** psi
